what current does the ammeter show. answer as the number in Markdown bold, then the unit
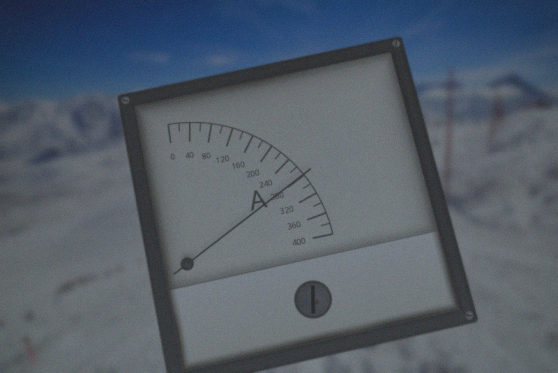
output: **280** A
